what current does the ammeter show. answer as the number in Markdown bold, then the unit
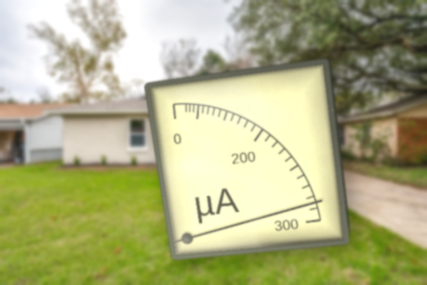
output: **285** µA
